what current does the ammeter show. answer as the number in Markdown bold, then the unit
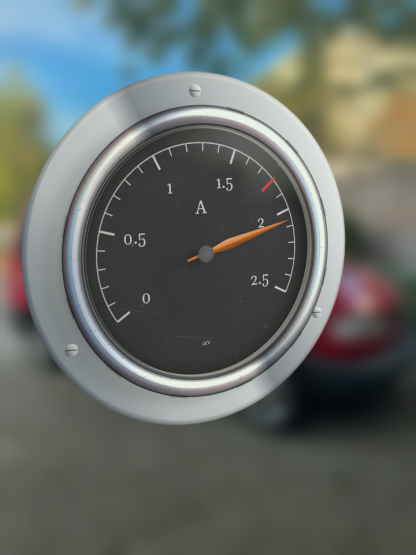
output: **2.05** A
